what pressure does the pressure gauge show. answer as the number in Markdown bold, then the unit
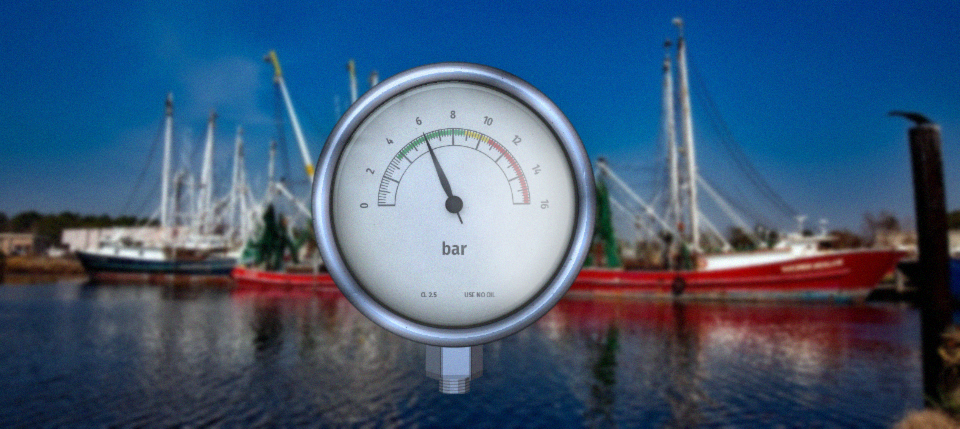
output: **6** bar
